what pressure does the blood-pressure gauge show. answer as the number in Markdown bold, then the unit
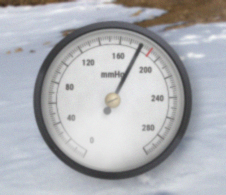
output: **180** mmHg
